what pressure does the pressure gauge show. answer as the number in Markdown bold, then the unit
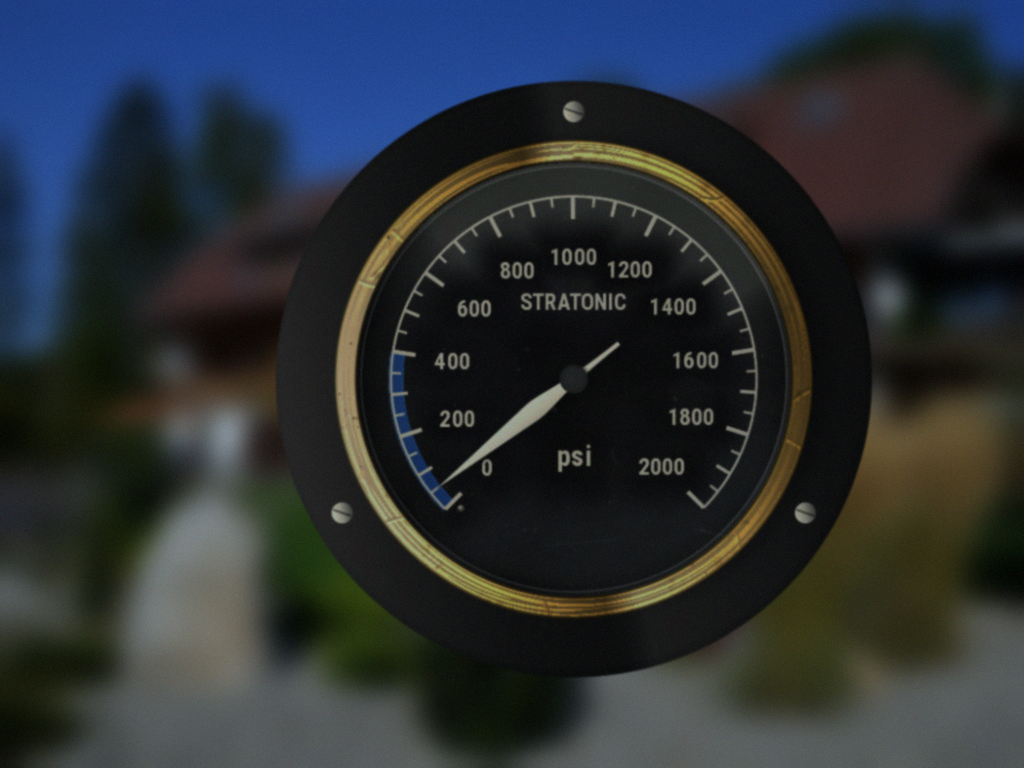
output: **50** psi
